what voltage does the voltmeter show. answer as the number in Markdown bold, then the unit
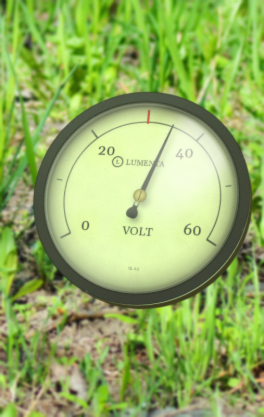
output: **35** V
